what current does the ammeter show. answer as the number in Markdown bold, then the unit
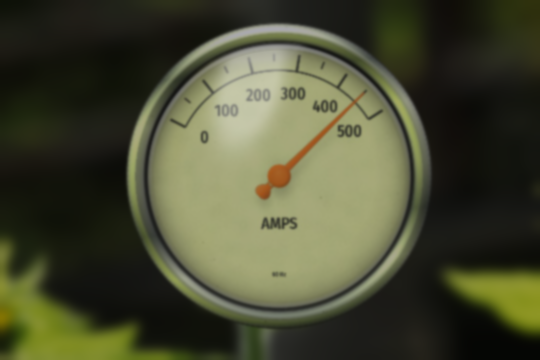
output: **450** A
